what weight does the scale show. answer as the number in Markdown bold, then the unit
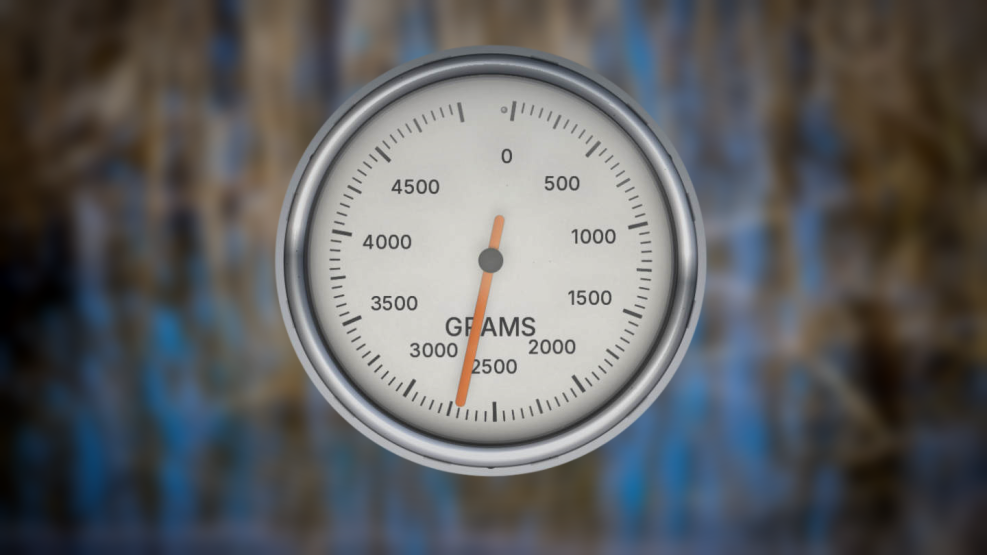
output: **2700** g
